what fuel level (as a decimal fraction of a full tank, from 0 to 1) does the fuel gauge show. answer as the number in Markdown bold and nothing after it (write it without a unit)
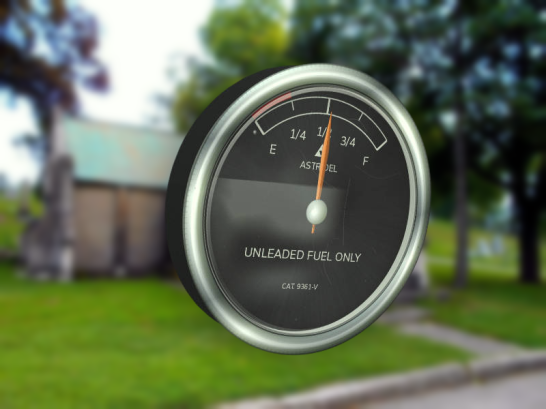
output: **0.5**
